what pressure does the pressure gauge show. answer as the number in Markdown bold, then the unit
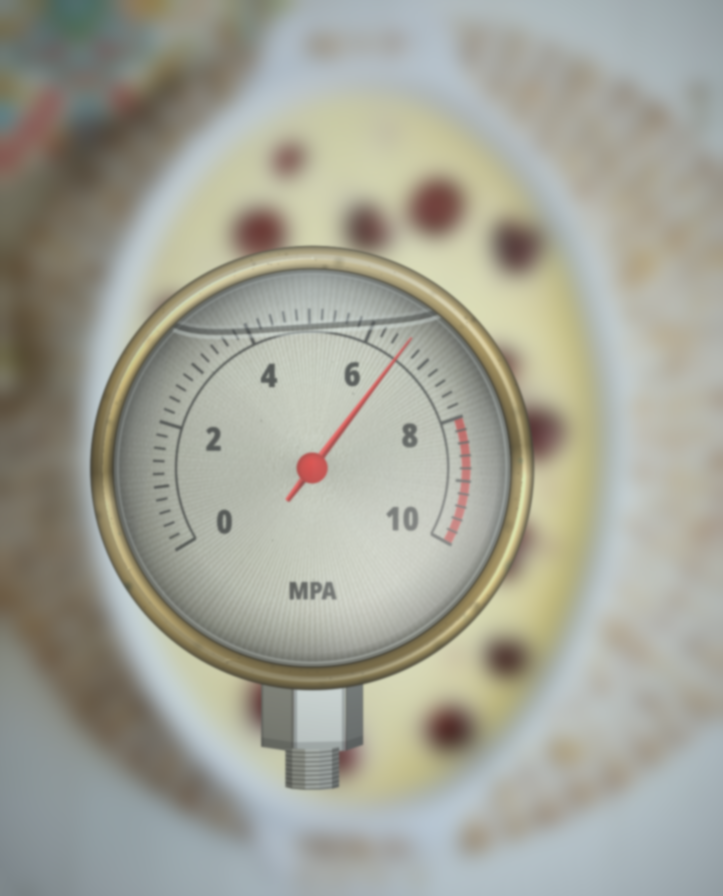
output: **6.6** MPa
